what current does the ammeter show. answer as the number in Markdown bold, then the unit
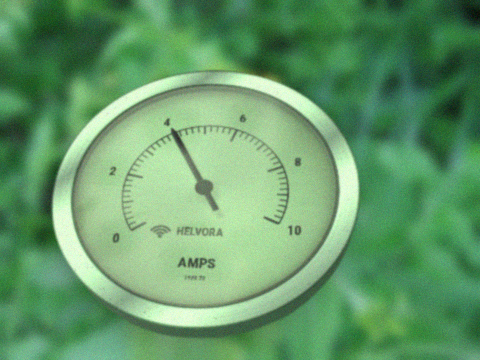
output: **4** A
